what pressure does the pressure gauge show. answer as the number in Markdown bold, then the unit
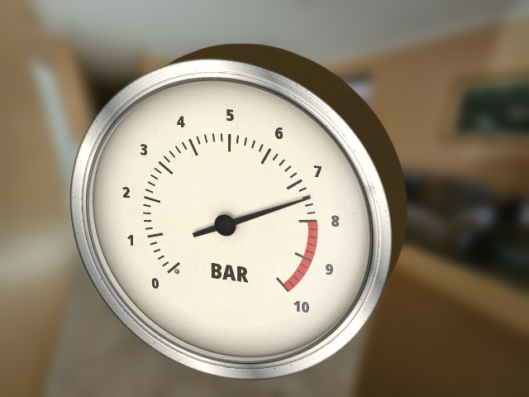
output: **7.4** bar
